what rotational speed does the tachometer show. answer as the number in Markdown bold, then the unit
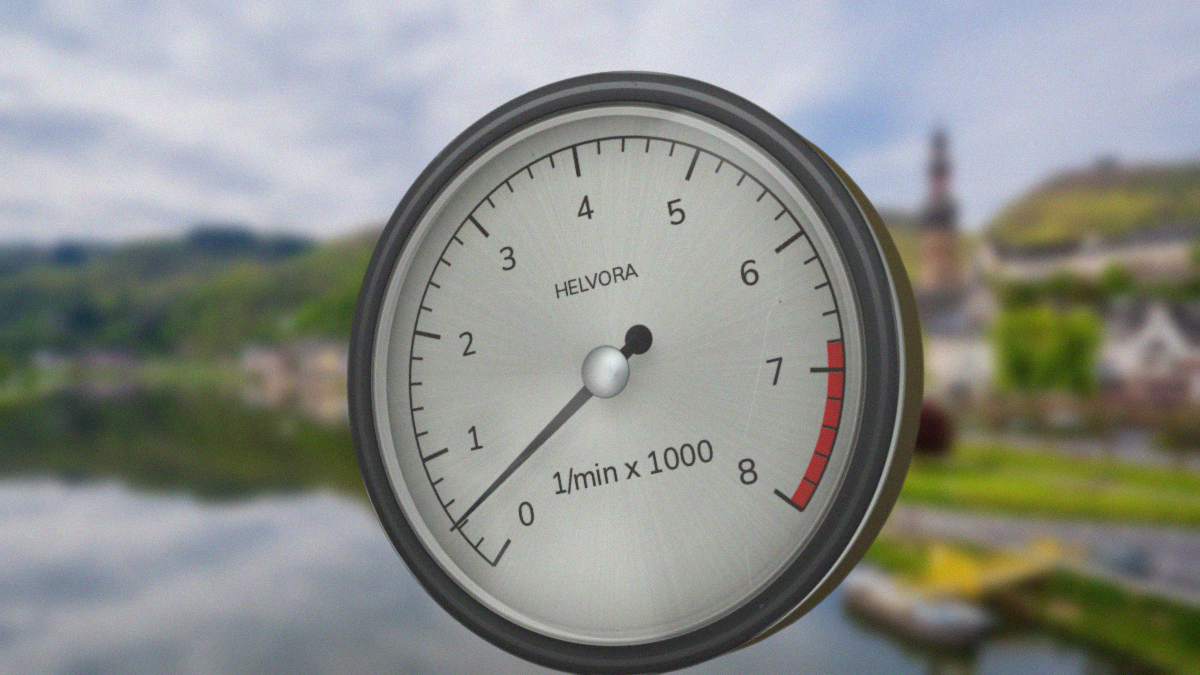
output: **400** rpm
